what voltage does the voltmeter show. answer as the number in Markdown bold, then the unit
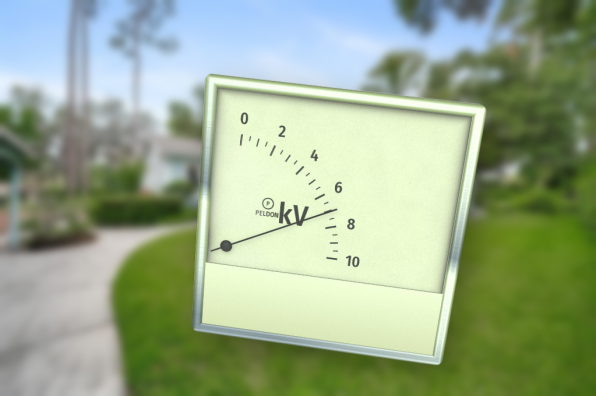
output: **7** kV
